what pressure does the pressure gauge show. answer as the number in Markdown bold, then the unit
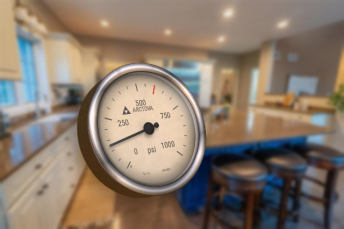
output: **125** psi
